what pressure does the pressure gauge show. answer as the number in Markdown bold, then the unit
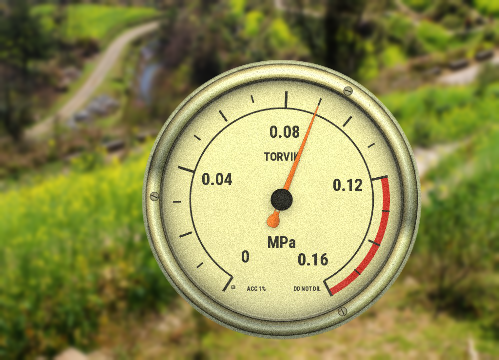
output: **0.09** MPa
